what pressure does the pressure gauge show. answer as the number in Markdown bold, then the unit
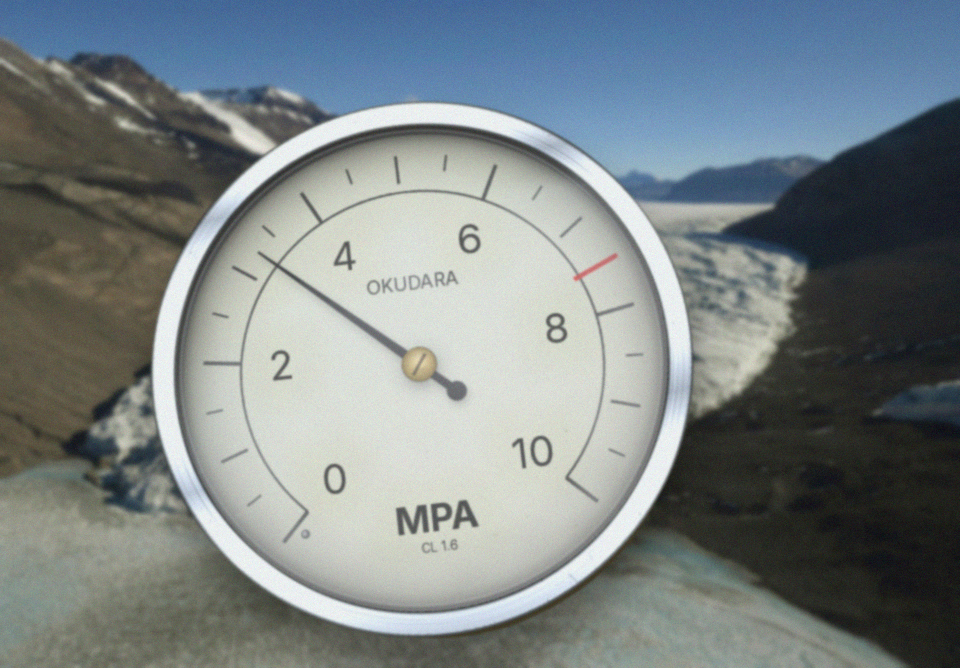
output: **3.25** MPa
